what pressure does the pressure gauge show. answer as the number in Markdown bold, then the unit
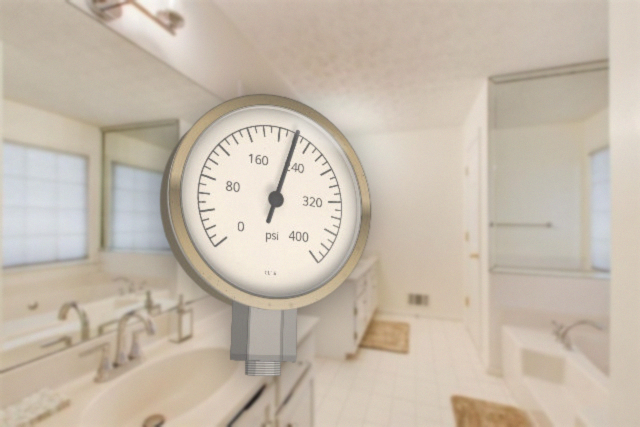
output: **220** psi
